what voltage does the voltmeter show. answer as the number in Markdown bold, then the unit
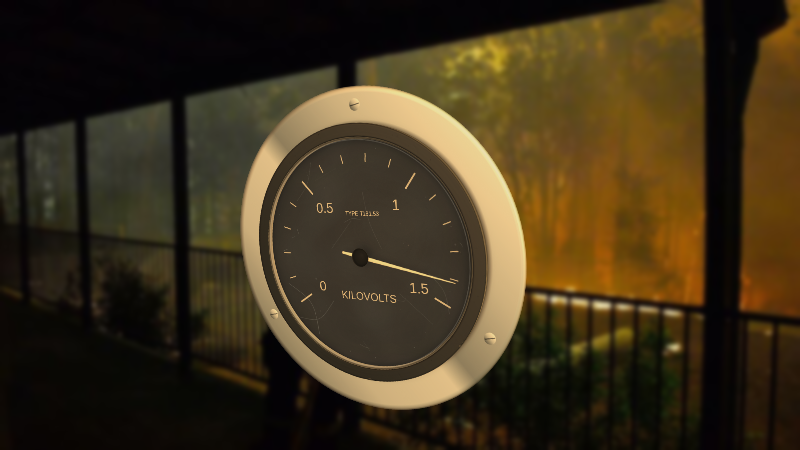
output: **1.4** kV
